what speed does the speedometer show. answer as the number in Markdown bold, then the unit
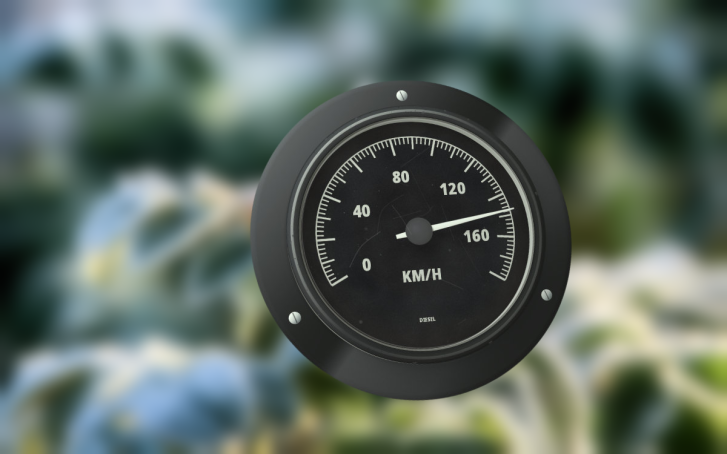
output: **148** km/h
